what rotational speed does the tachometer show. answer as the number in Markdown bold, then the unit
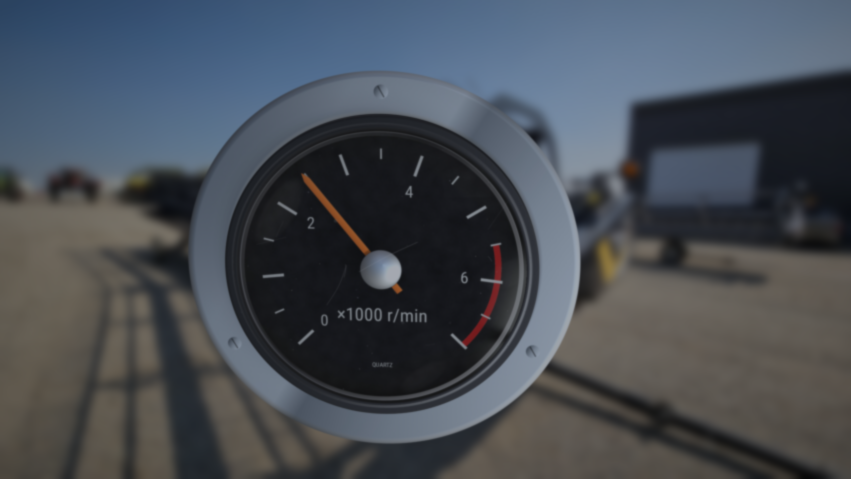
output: **2500** rpm
